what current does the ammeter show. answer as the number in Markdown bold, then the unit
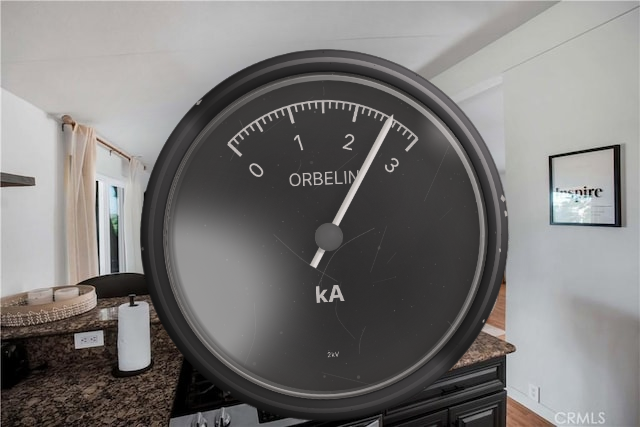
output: **2.5** kA
